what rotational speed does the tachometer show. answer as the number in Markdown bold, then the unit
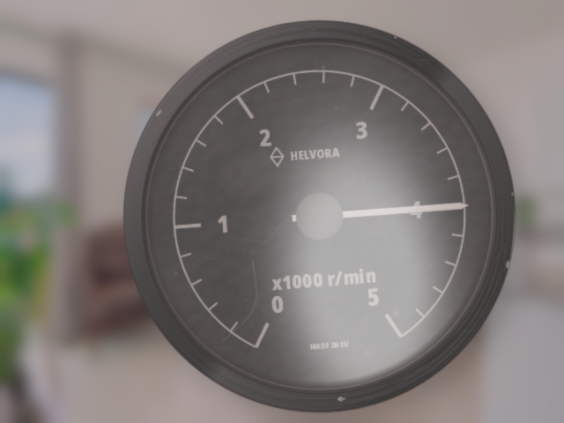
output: **4000** rpm
